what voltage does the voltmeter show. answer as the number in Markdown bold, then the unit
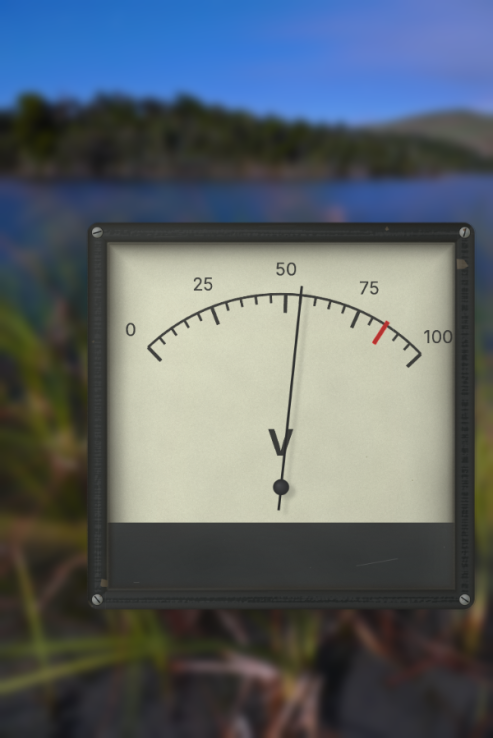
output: **55** V
